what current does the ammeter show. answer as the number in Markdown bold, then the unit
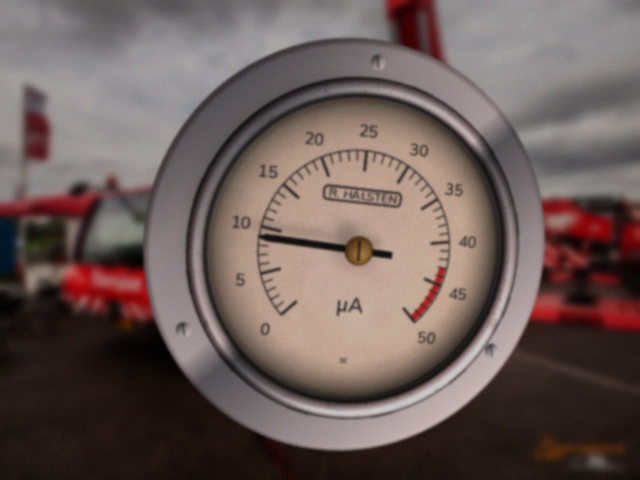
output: **9** µA
